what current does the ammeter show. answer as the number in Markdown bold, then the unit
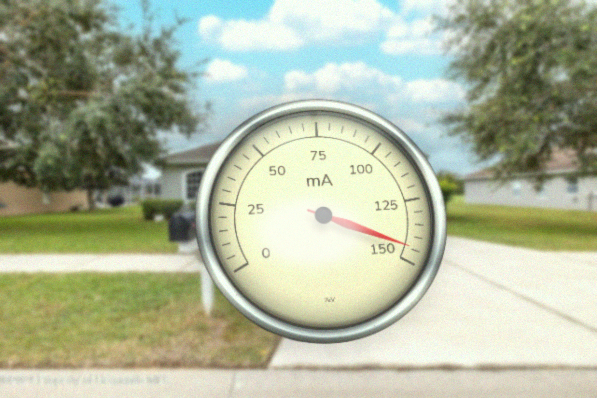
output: **145** mA
